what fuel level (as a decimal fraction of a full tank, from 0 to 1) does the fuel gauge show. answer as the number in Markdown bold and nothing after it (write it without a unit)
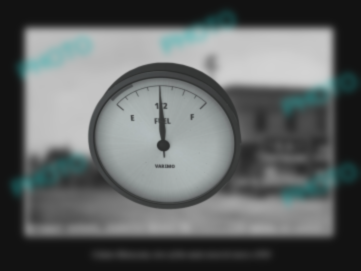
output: **0.5**
